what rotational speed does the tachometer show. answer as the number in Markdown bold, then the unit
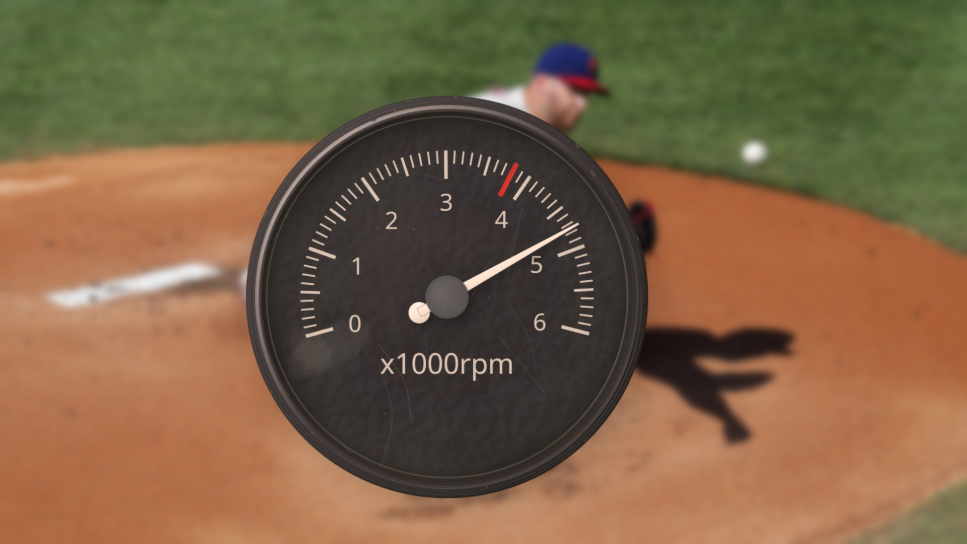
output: **4750** rpm
